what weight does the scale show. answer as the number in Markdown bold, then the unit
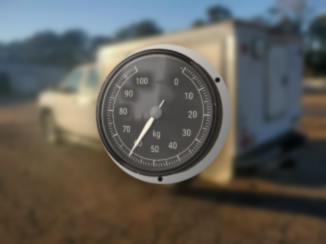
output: **60** kg
